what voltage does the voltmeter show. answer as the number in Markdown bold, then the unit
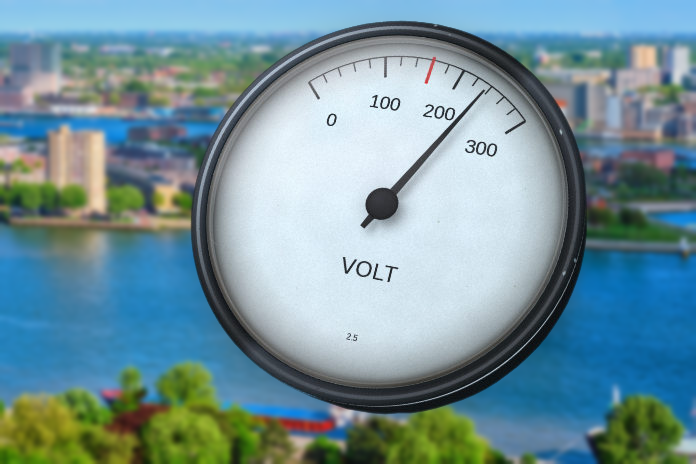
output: **240** V
